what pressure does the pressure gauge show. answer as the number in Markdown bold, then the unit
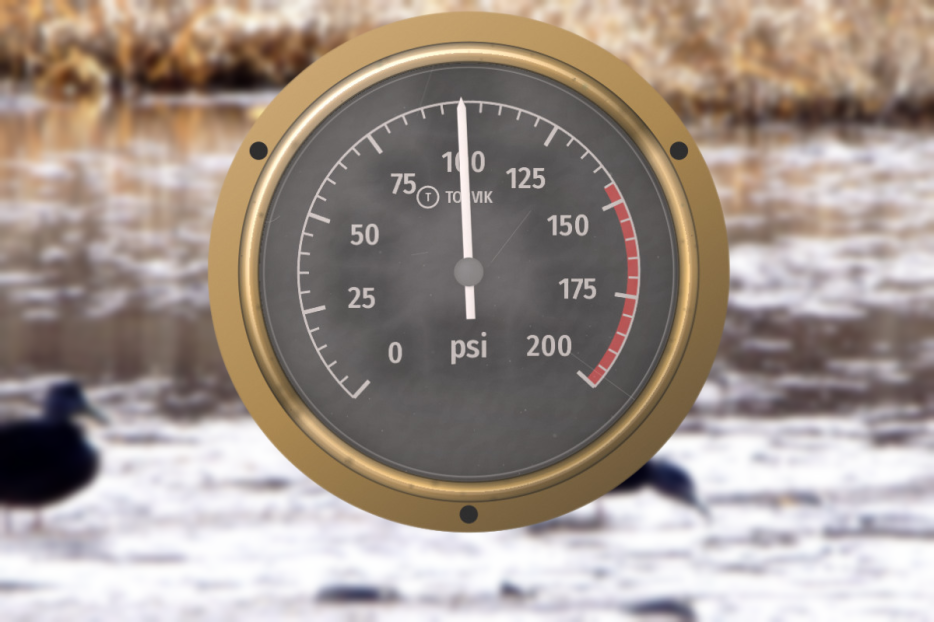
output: **100** psi
